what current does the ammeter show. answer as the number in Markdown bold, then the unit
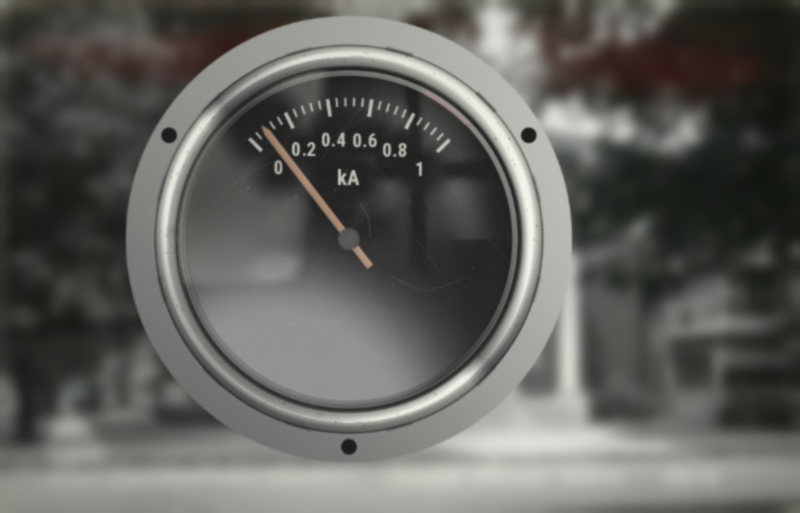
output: **0.08** kA
